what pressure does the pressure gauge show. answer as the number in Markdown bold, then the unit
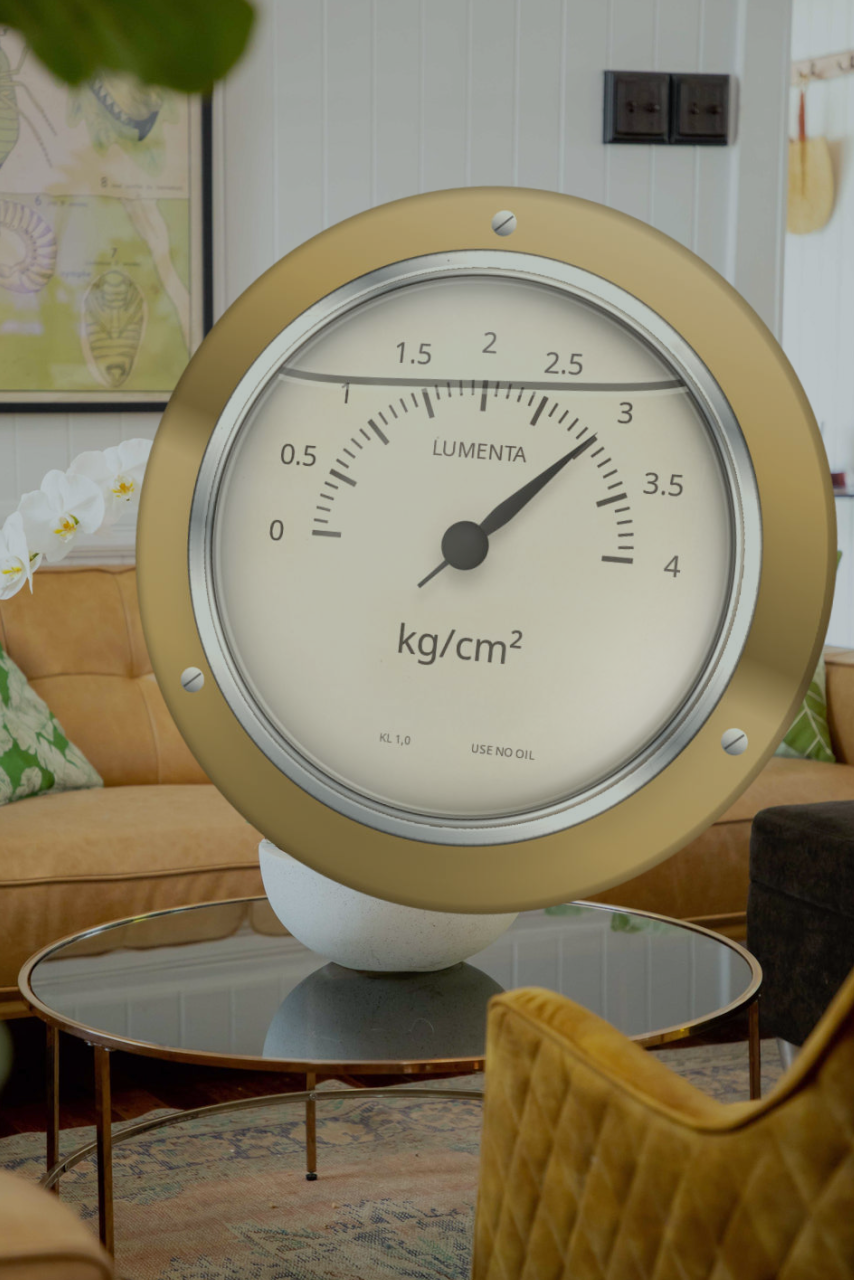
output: **3** kg/cm²
